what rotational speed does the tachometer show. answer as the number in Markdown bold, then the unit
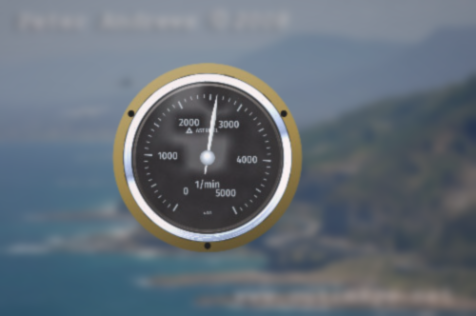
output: **2600** rpm
